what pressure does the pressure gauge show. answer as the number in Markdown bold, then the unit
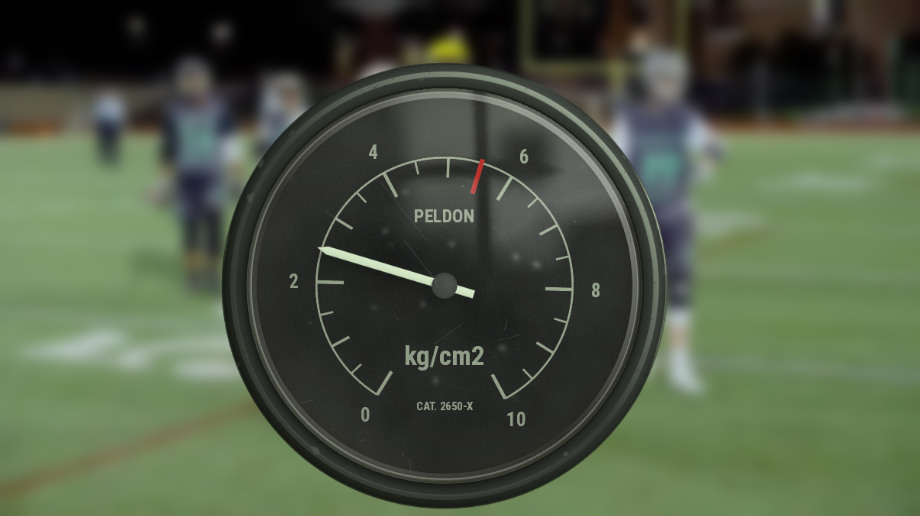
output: **2.5** kg/cm²
